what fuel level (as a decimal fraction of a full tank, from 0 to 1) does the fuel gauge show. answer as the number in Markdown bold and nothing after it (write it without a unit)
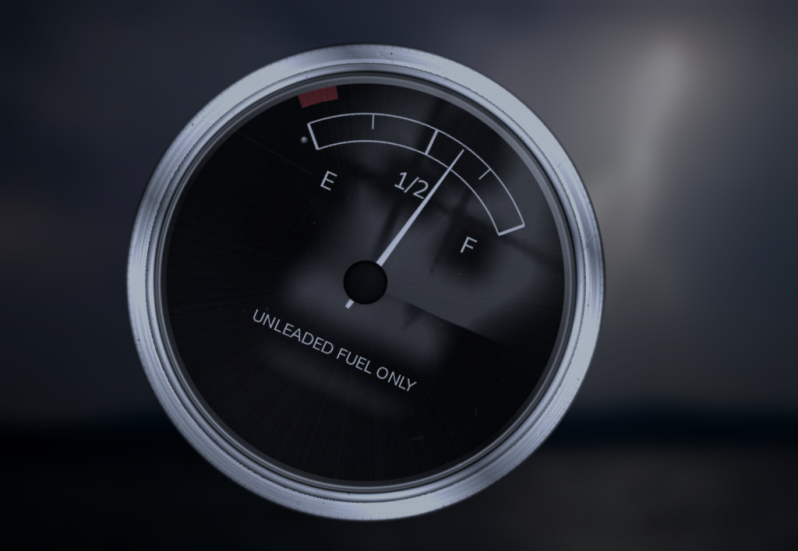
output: **0.625**
